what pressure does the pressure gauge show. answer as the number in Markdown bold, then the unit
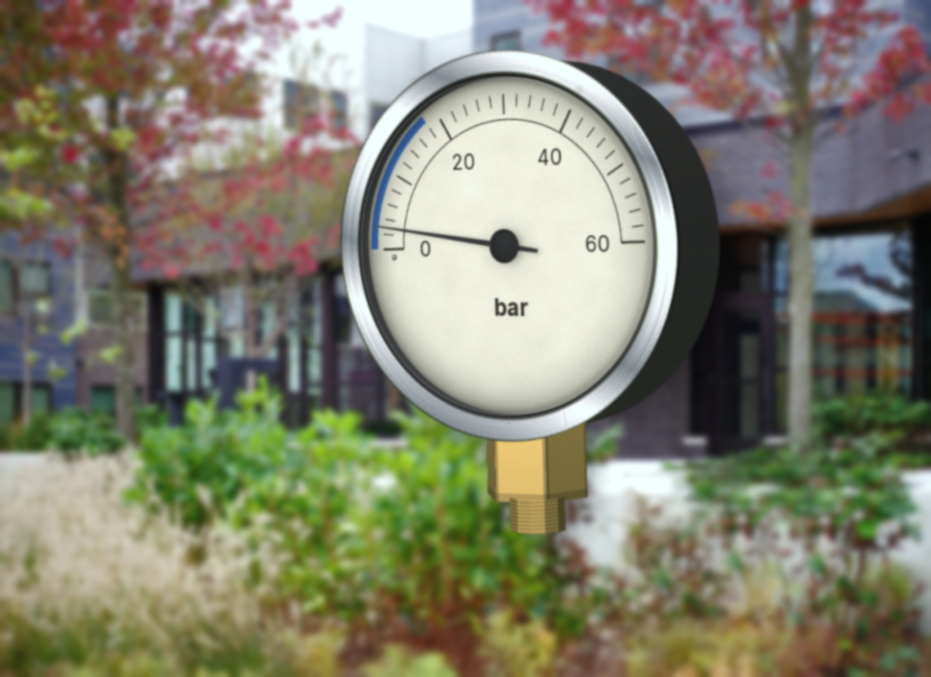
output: **3** bar
